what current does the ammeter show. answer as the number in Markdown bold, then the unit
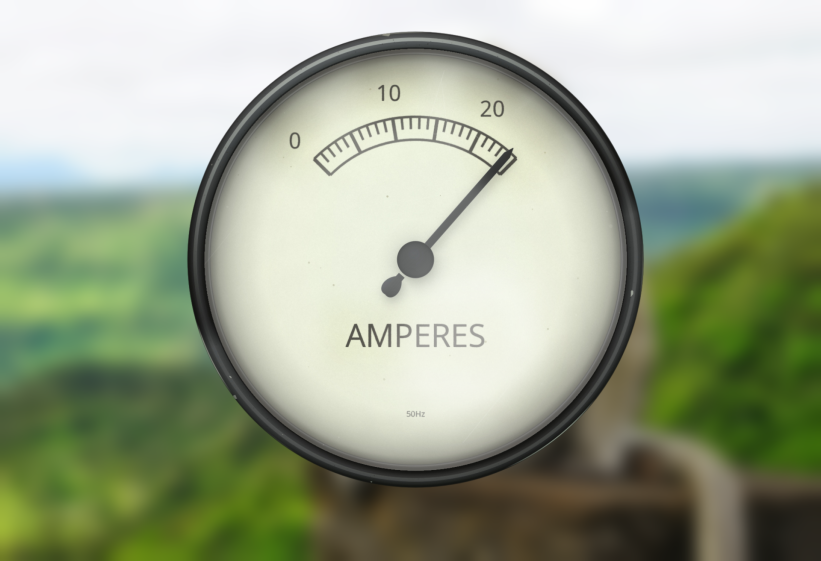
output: **24** A
